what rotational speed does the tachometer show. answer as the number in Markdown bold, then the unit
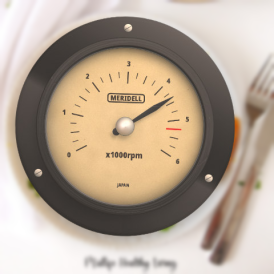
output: **4375** rpm
